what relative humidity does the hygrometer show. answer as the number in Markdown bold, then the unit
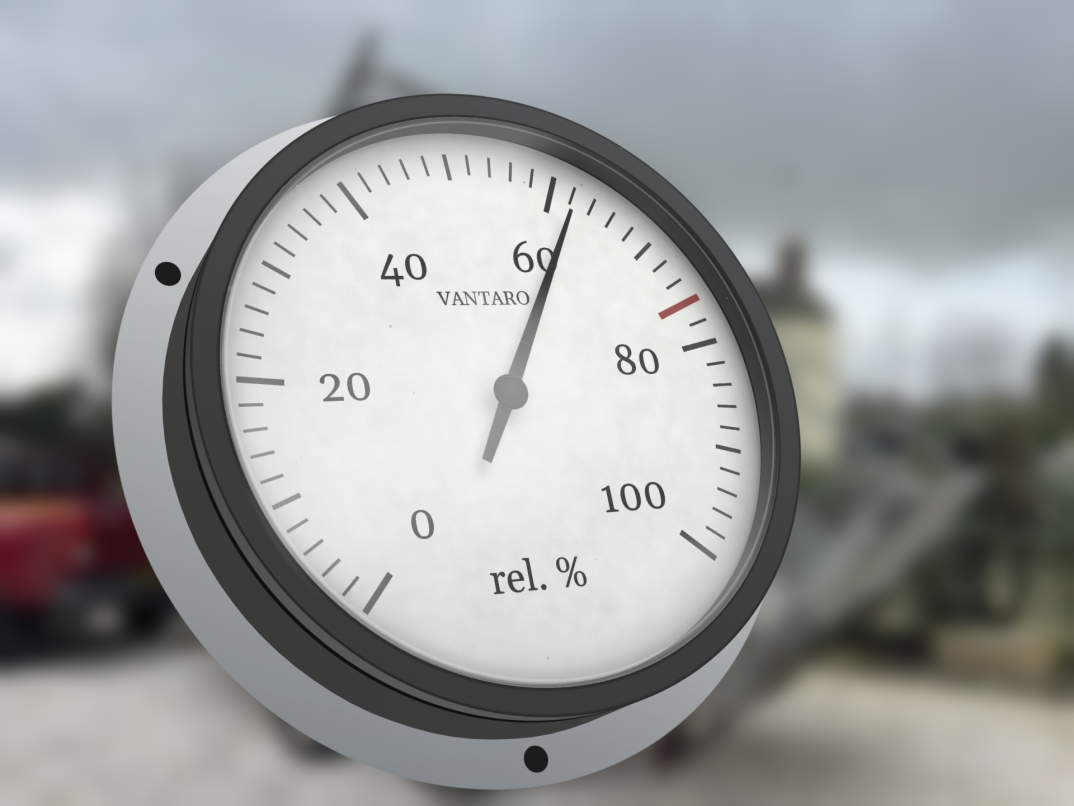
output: **62** %
